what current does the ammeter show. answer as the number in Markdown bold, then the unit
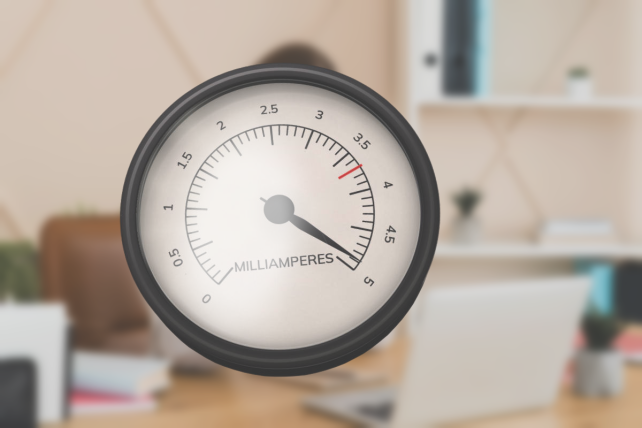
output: **4.9** mA
